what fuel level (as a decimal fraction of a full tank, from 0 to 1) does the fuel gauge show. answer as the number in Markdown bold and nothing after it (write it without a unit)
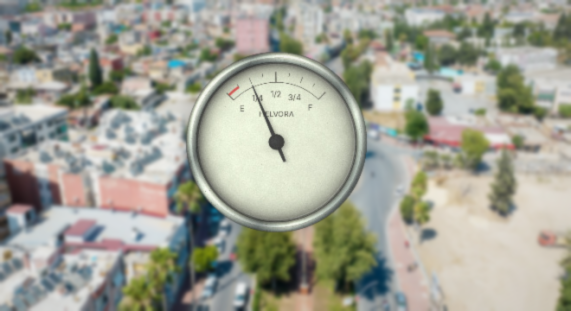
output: **0.25**
